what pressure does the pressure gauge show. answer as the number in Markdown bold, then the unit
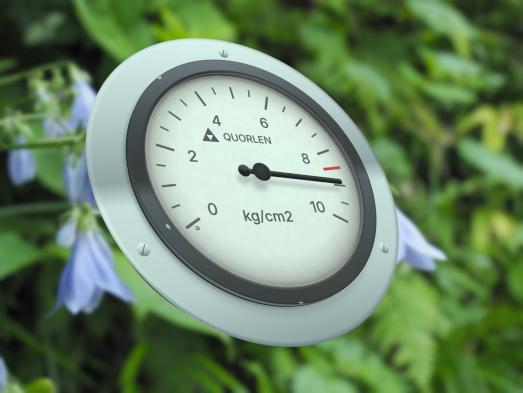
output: **9** kg/cm²
